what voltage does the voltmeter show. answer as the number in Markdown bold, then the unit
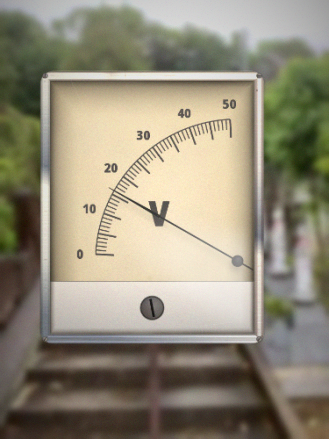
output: **16** V
